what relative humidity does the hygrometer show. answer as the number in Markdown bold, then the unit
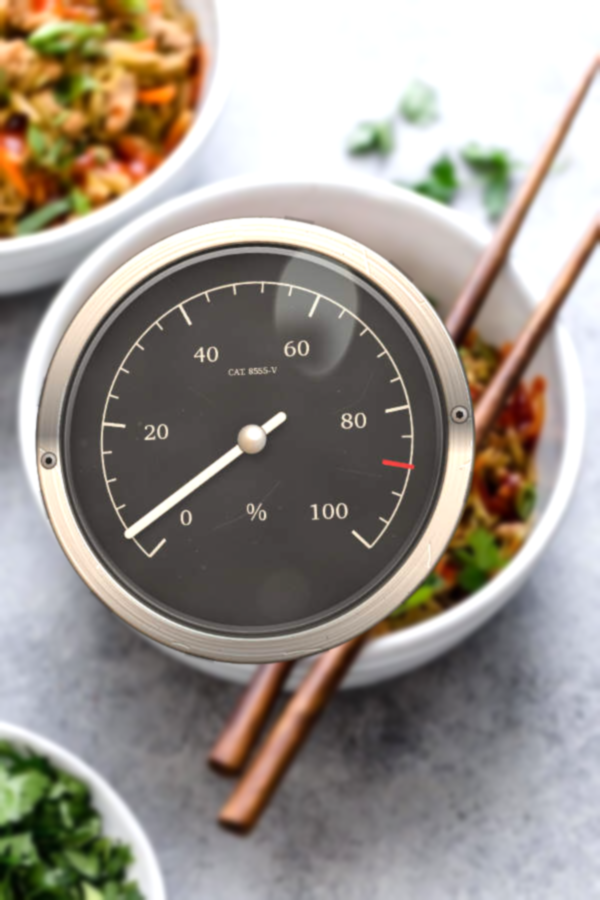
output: **4** %
